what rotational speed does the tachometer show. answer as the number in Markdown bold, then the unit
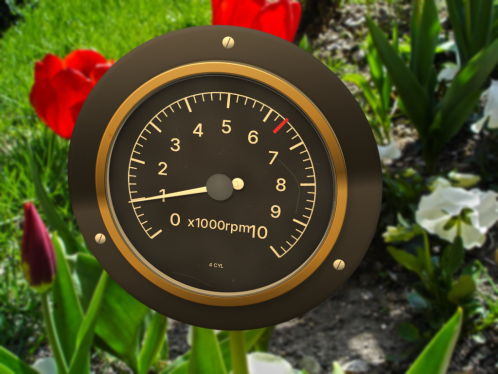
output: **1000** rpm
